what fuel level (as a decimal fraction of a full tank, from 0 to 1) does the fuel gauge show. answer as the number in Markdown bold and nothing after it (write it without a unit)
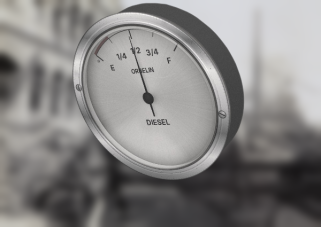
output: **0.5**
